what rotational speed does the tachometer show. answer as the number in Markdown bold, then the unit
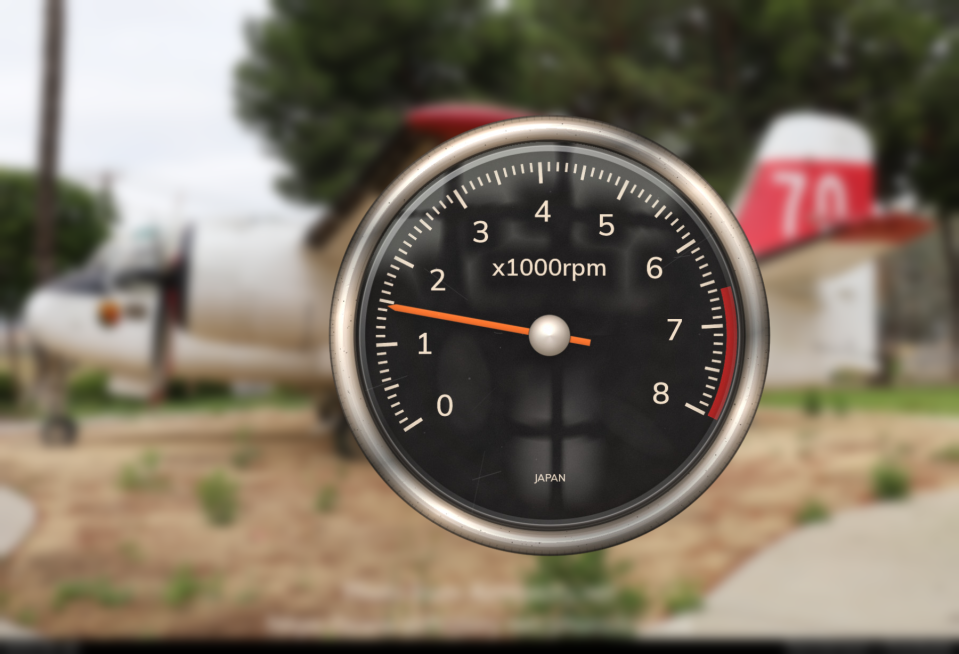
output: **1450** rpm
